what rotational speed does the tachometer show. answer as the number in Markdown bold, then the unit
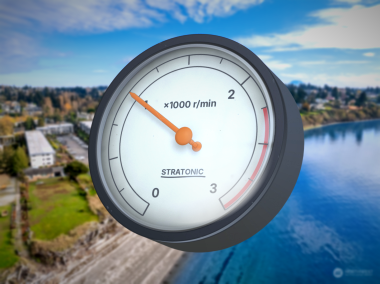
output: **1000** rpm
